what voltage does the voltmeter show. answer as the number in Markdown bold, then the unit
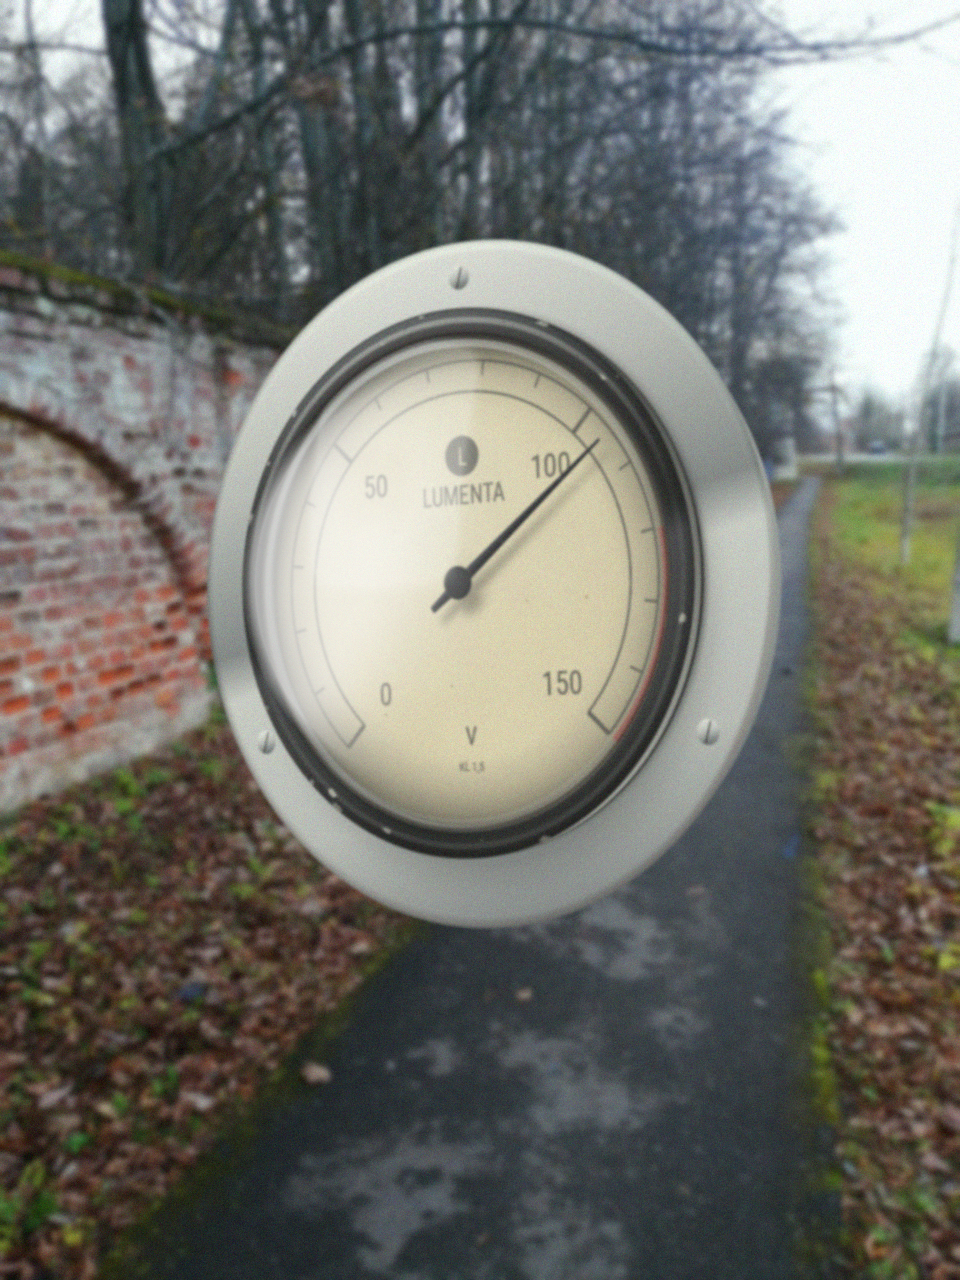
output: **105** V
